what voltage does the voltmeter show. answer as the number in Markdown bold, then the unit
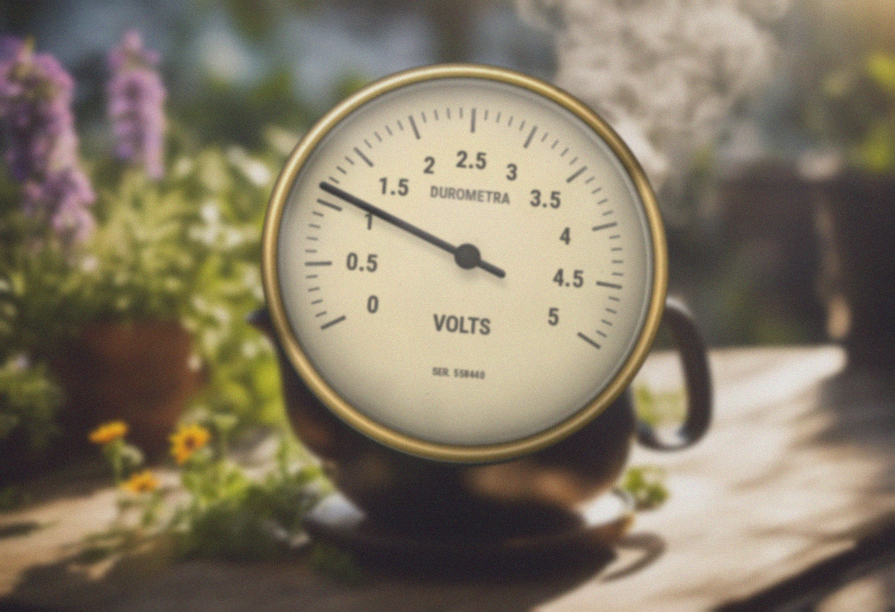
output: **1.1** V
